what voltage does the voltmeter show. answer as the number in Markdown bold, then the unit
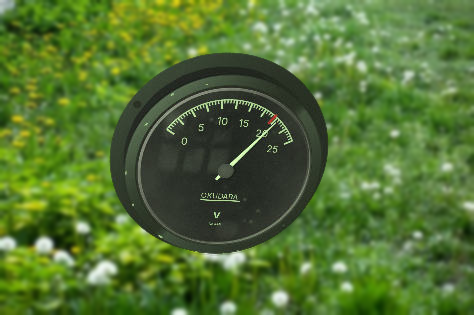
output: **20** V
